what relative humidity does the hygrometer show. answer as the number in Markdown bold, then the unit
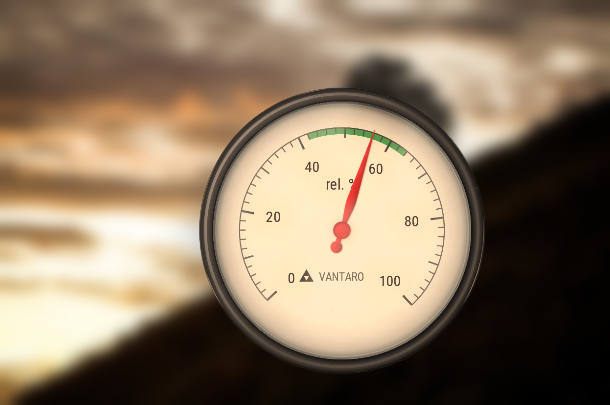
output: **56** %
